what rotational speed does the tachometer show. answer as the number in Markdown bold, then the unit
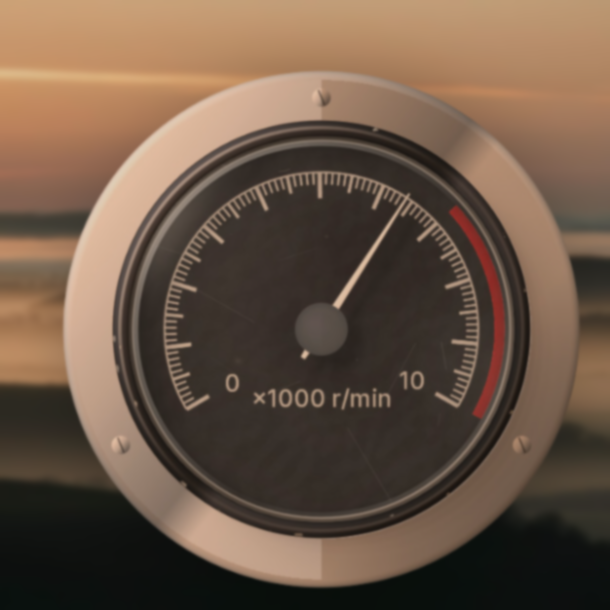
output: **6400** rpm
